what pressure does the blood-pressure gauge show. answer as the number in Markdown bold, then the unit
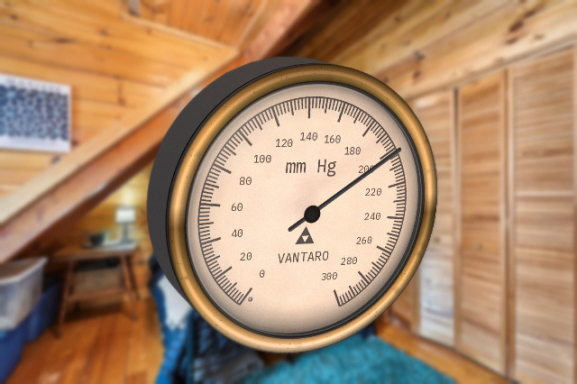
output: **200** mmHg
